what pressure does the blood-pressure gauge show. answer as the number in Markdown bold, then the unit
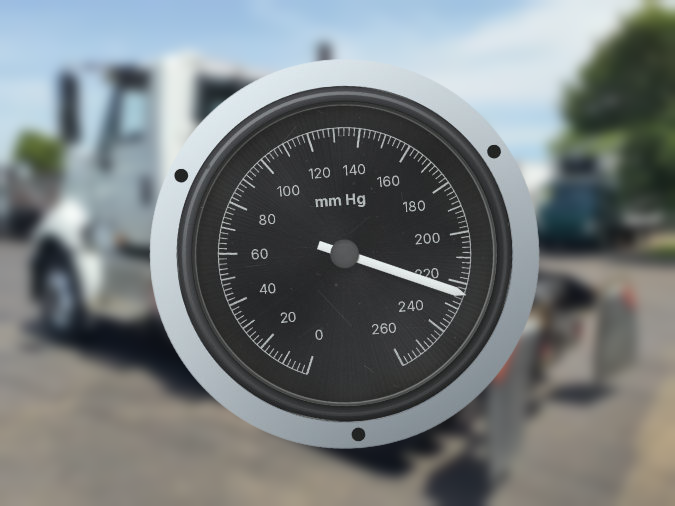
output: **224** mmHg
